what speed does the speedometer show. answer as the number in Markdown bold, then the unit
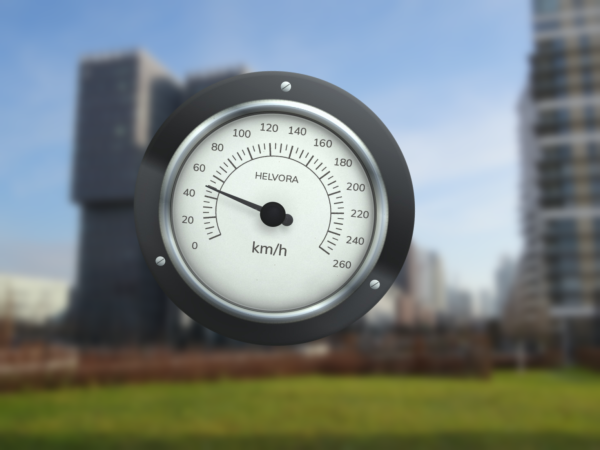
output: **50** km/h
